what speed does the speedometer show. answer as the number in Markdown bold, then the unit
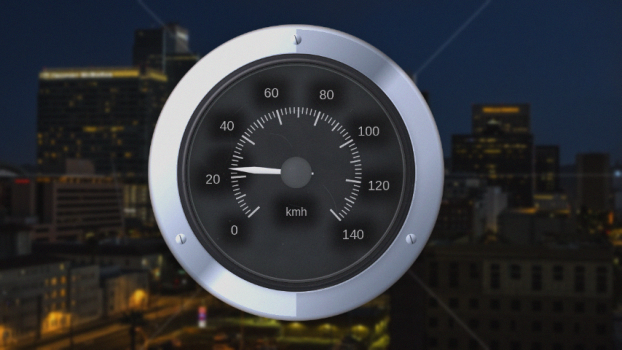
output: **24** km/h
